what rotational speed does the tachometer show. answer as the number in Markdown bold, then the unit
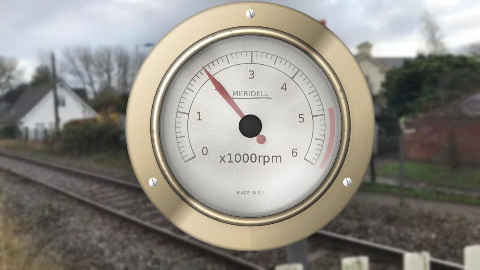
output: **2000** rpm
